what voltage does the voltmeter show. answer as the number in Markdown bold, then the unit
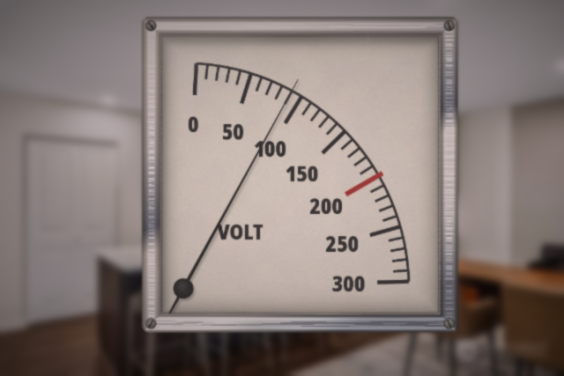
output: **90** V
